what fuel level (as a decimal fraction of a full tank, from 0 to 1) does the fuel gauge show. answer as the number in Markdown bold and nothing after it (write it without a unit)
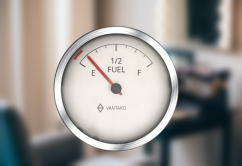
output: **0.125**
